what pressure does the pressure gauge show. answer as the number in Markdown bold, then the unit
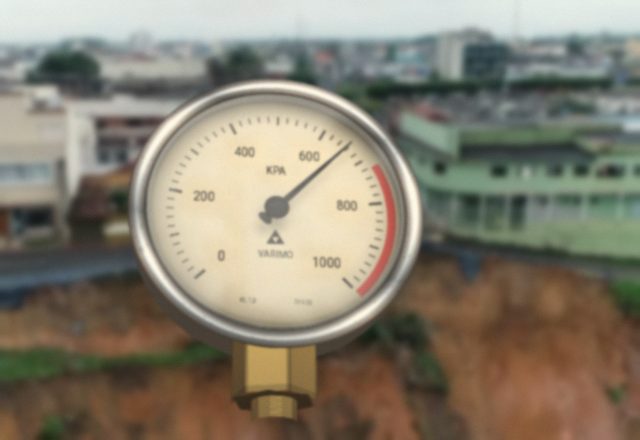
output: **660** kPa
